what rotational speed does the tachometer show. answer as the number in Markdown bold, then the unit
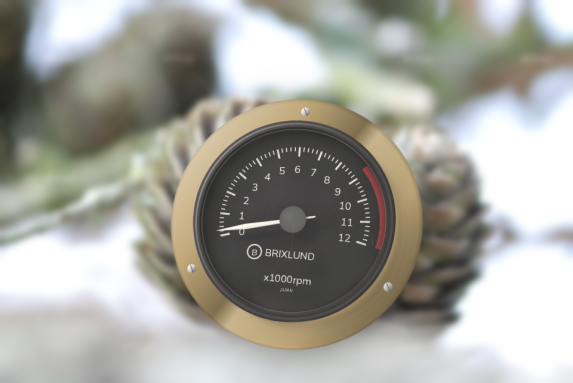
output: **200** rpm
